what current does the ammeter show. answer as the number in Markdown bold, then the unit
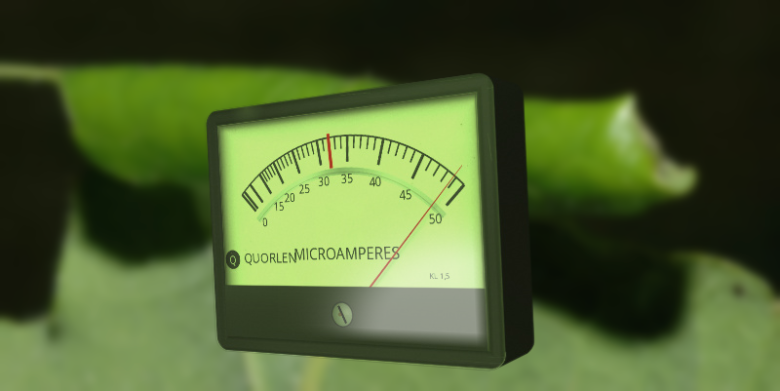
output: **49** µA
